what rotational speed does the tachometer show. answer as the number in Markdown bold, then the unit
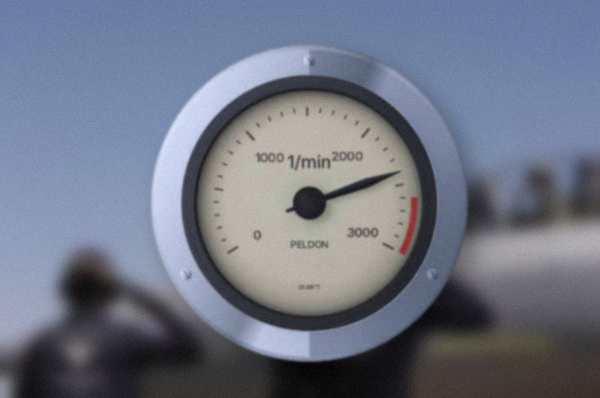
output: **2400** rpm
